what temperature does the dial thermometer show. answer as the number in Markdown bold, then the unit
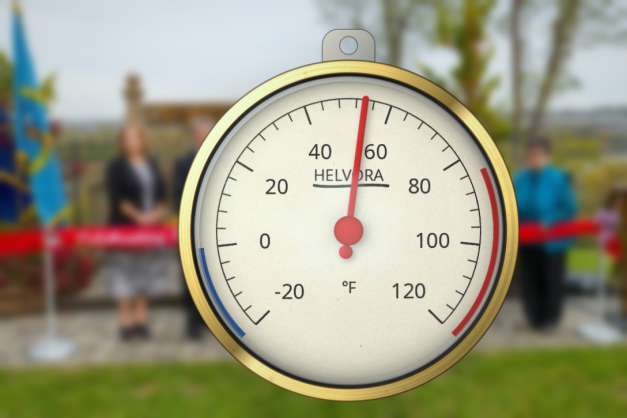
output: **54** °F
